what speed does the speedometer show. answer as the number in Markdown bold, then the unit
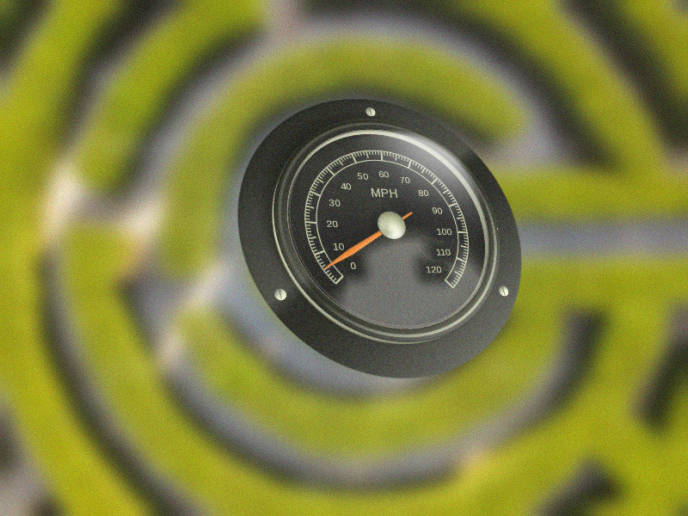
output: **5** mph
